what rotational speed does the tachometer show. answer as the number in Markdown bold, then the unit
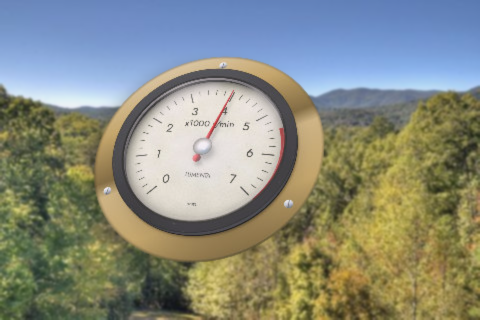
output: **4000** rpm
